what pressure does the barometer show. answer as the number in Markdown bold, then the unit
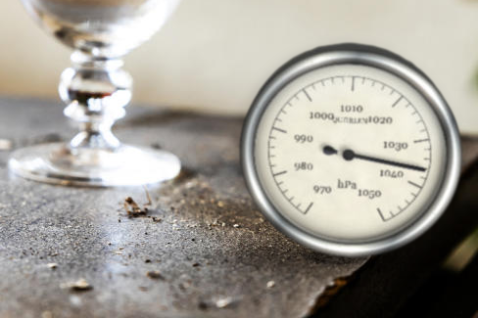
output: **1036** hPa
